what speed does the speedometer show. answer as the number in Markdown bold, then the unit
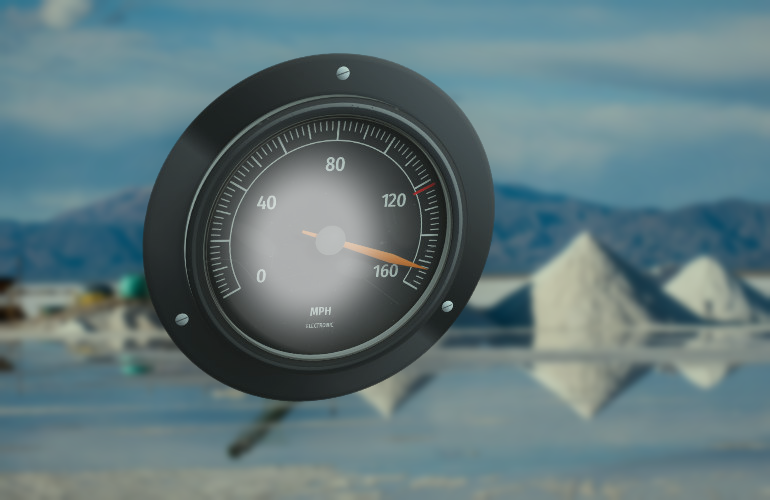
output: **152** mph
